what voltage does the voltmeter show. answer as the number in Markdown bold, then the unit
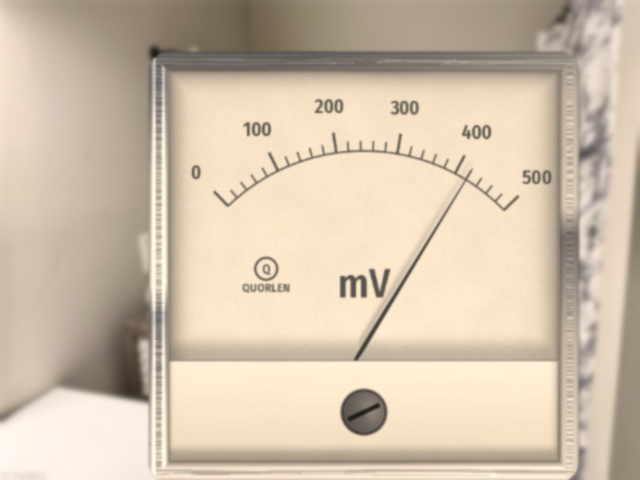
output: **420** mV
